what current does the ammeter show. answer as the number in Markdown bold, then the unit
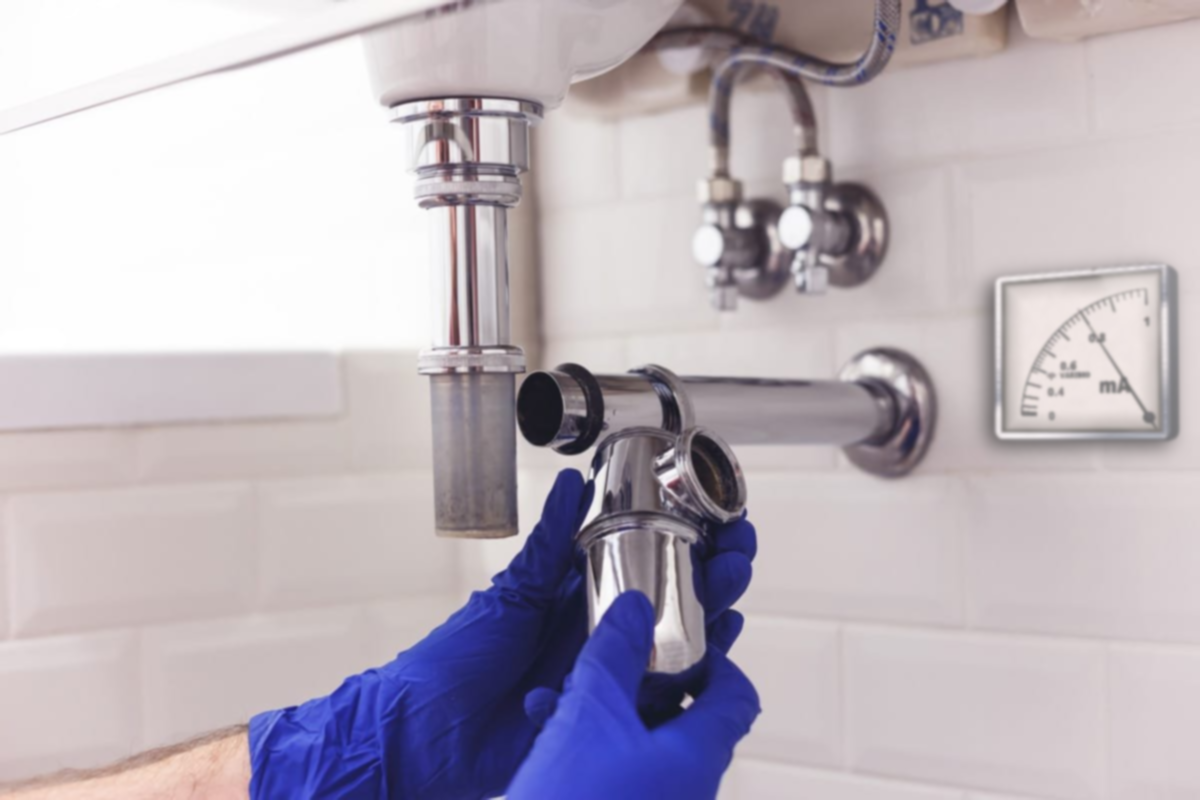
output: **0.8** mA
